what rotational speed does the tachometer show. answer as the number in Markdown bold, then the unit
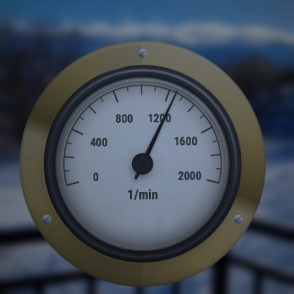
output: **1250** rpm
